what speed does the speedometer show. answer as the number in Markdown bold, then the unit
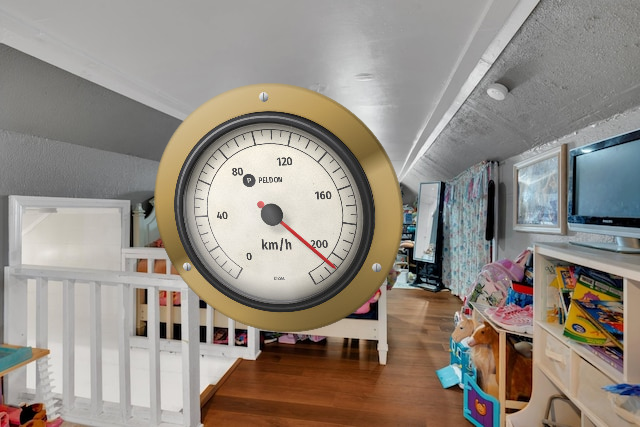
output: **205** km/h
